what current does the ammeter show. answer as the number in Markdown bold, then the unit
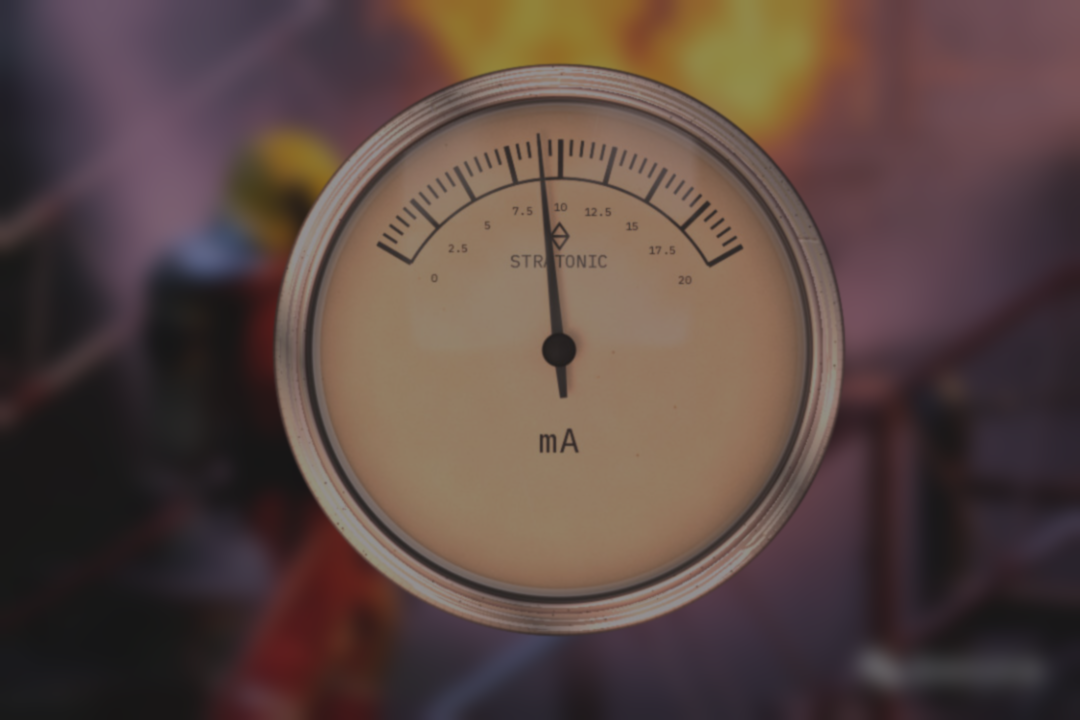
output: **9** mA
